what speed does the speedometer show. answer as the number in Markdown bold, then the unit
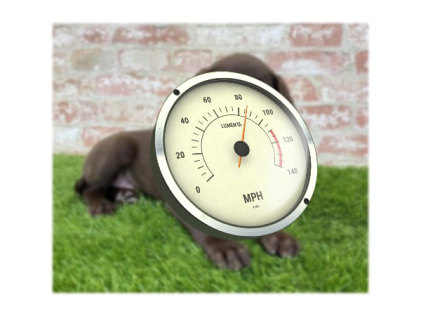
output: **85** mph
